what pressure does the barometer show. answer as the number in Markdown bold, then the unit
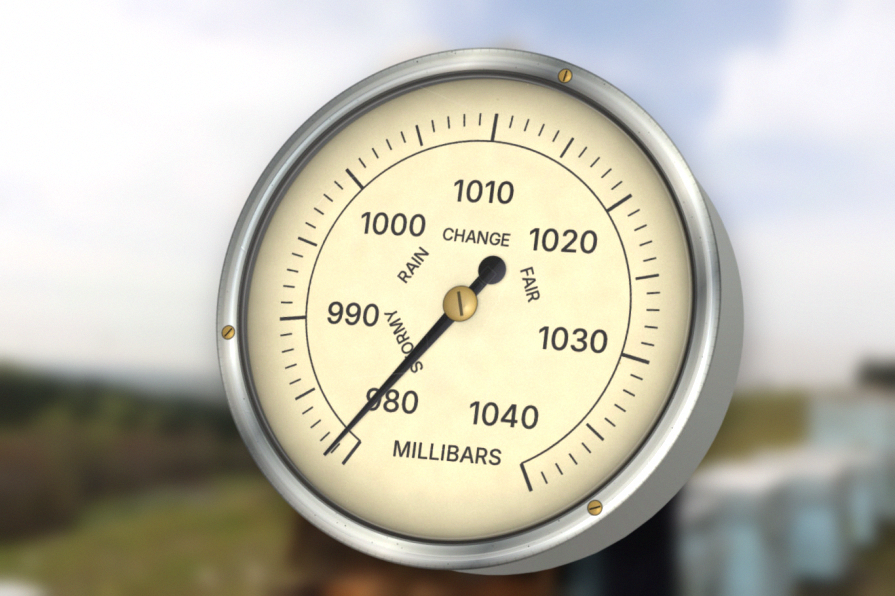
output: **981** mbar
